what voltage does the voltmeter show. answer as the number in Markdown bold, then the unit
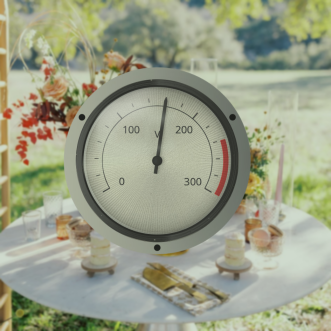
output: **160** V
